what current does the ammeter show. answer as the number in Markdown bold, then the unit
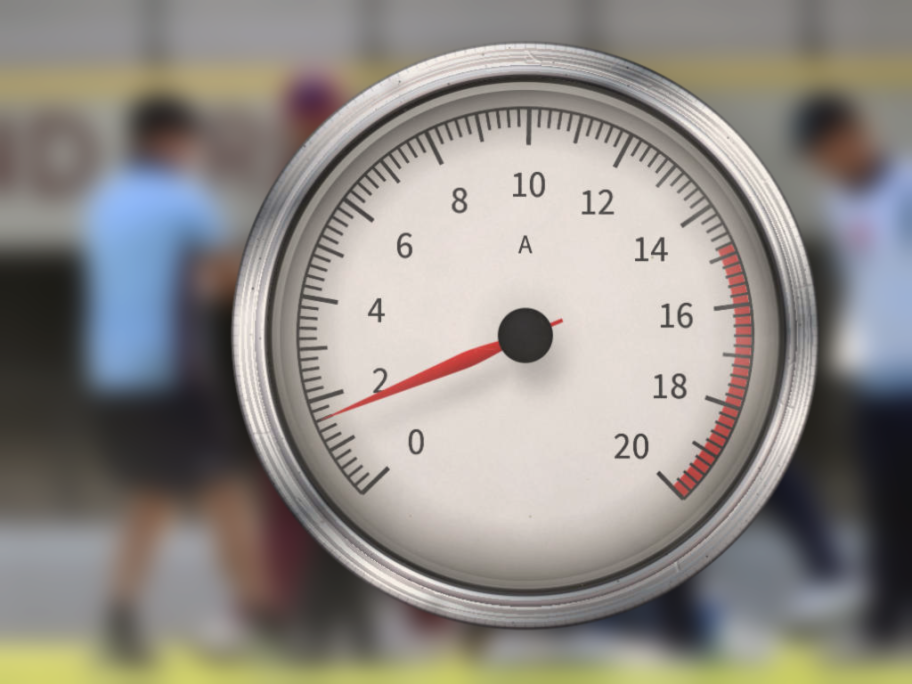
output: **1.6** A
